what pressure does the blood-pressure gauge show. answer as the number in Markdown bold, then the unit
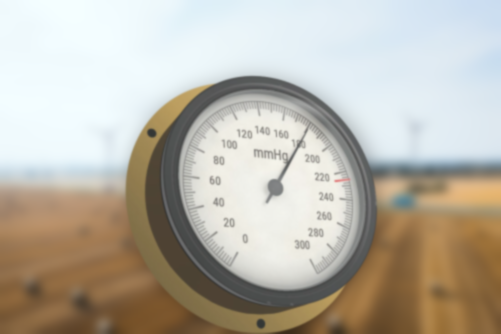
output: **180** mmHg
